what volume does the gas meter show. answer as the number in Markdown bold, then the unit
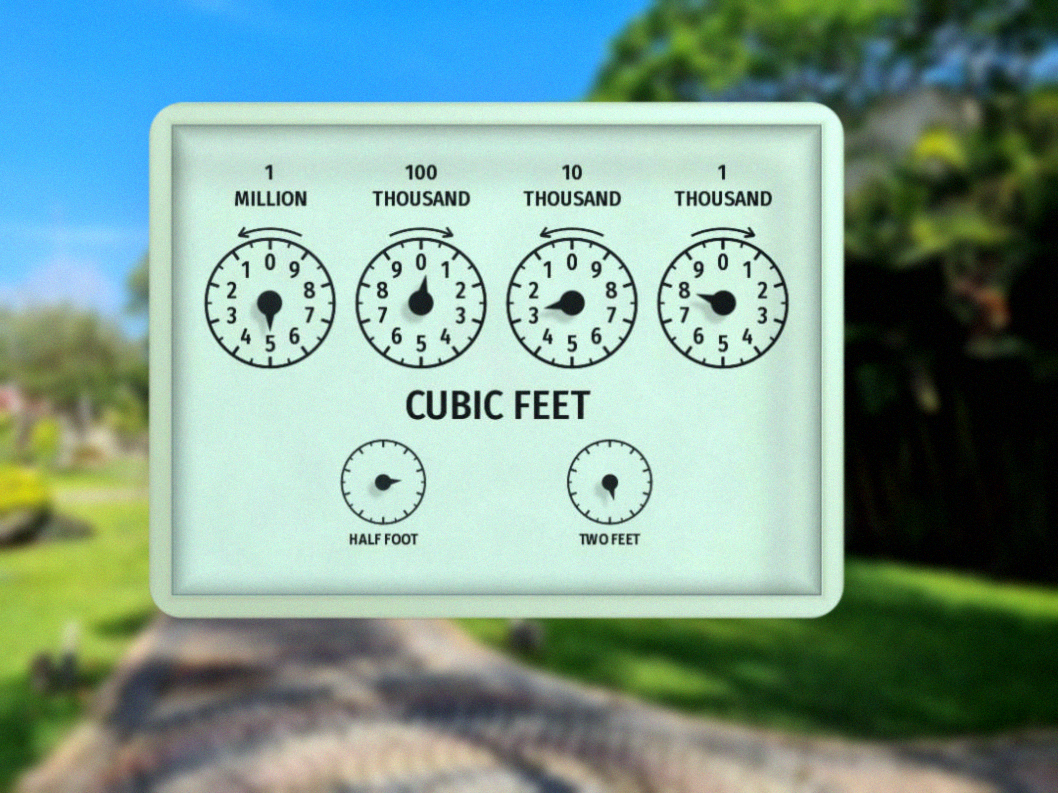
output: **502800** ft³
